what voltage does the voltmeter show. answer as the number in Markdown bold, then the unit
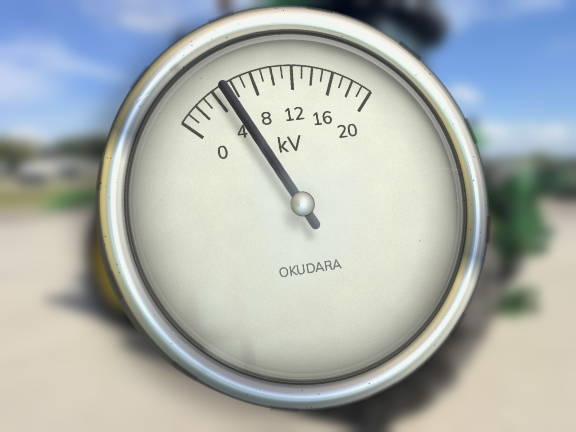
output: **5** kV
